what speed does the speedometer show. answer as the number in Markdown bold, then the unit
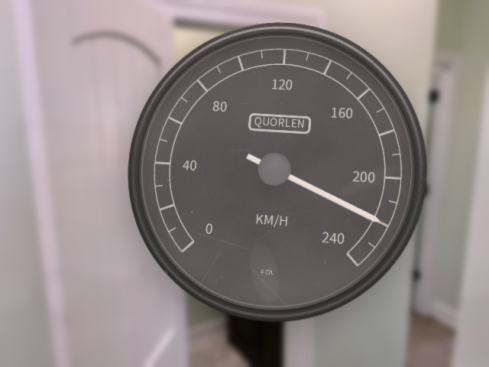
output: **220** km/h
